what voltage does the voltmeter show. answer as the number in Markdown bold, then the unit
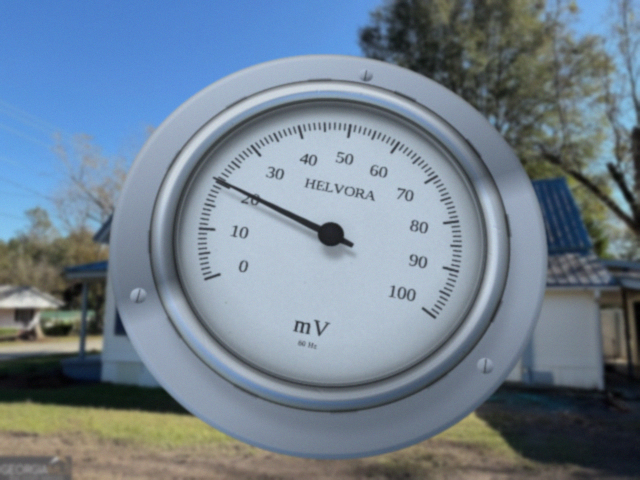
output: **20** mV
